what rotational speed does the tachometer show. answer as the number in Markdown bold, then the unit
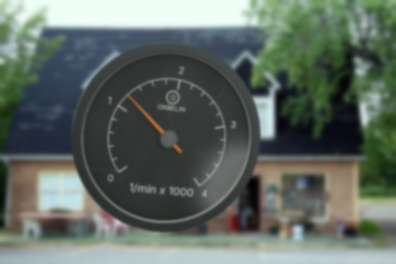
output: **1200** rpm
